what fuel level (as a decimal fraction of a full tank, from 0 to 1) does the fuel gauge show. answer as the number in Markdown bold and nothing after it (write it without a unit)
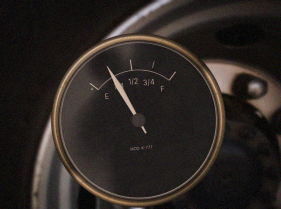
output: **0.25**
